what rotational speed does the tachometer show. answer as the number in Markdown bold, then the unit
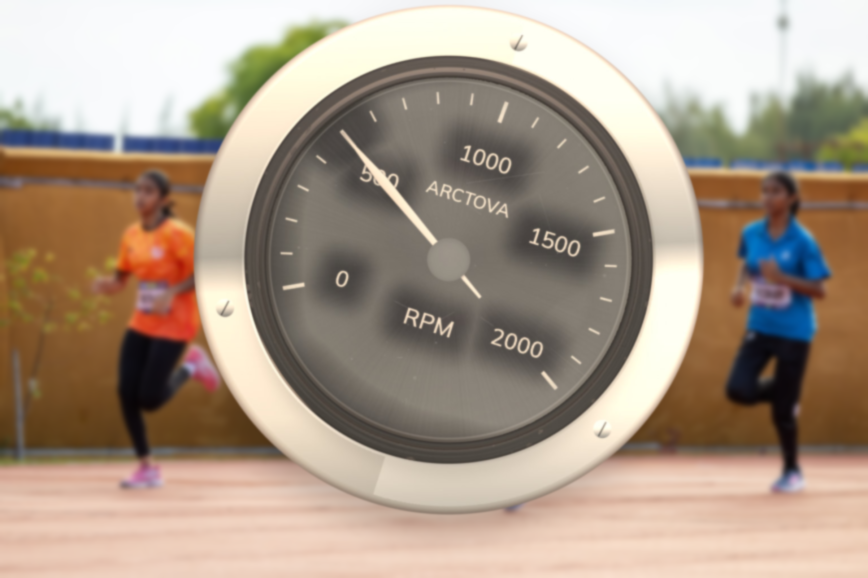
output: **500** rpm
